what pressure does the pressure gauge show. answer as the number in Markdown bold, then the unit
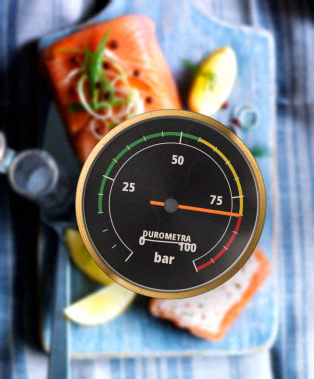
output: **80** bar
